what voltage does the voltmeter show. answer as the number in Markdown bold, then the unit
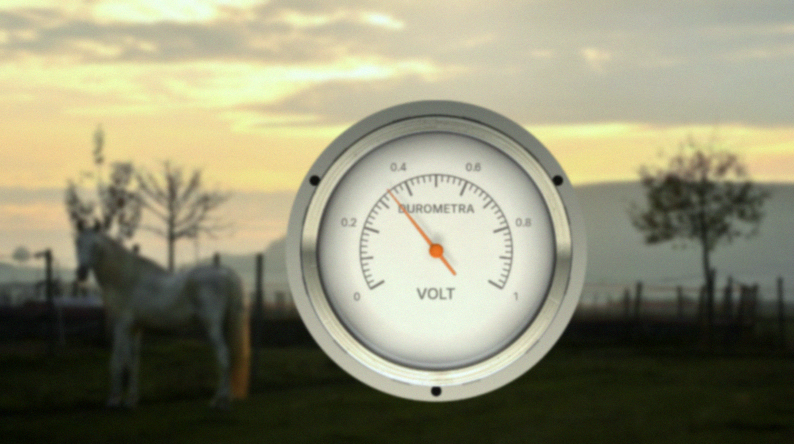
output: **0.34** V
